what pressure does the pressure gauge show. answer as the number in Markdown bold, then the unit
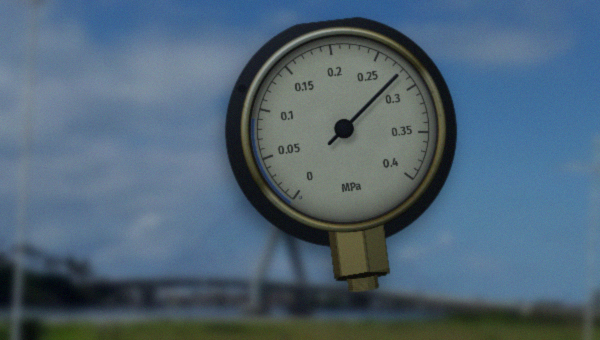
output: **0.28** MPa
